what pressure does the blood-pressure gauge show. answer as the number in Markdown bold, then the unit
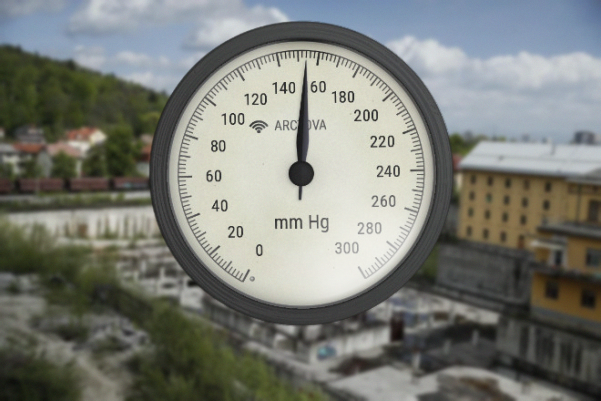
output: **154** mmHg
